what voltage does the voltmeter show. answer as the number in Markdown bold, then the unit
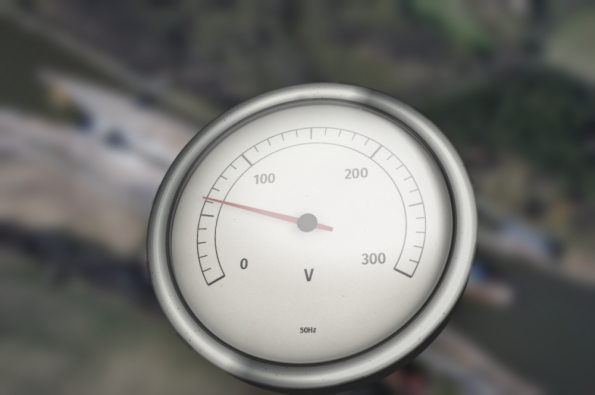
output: **60** V
